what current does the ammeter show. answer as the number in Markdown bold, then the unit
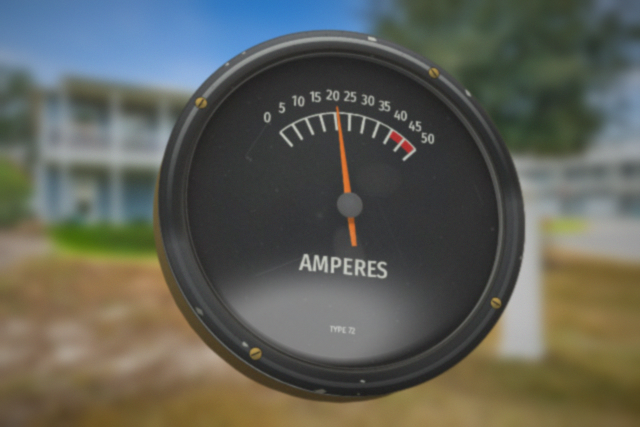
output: **20** A
